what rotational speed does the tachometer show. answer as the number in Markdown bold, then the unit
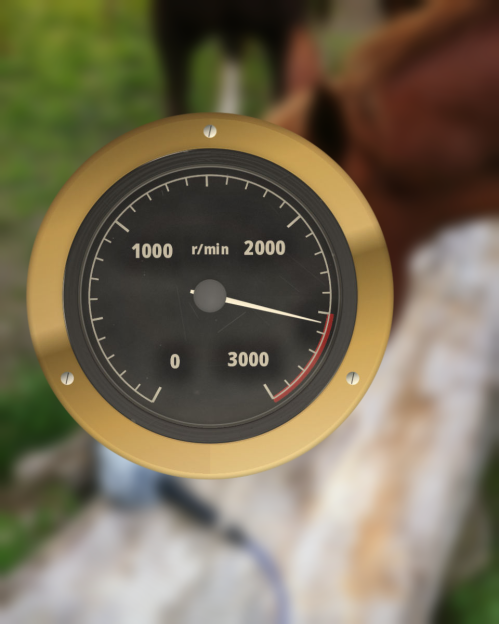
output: **2550** rpm
